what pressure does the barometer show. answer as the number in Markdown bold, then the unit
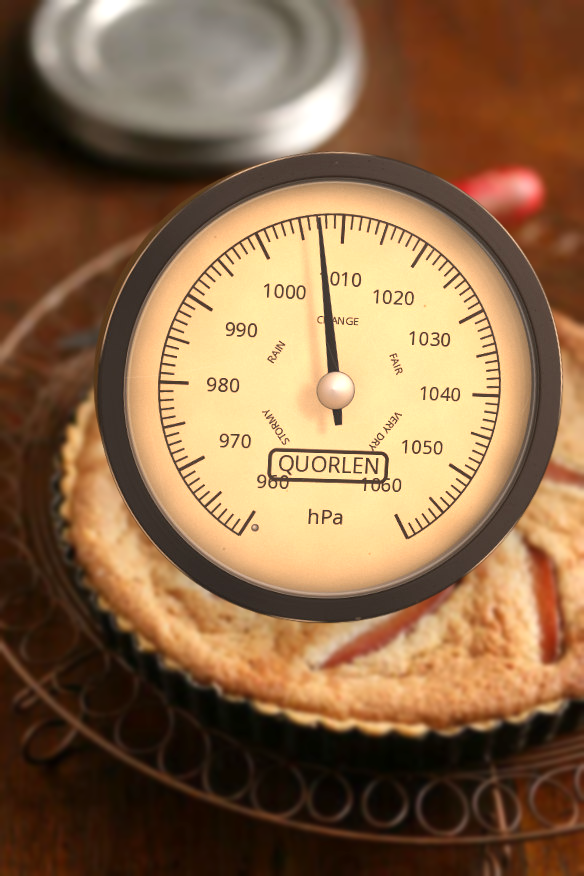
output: **1007** hPa
